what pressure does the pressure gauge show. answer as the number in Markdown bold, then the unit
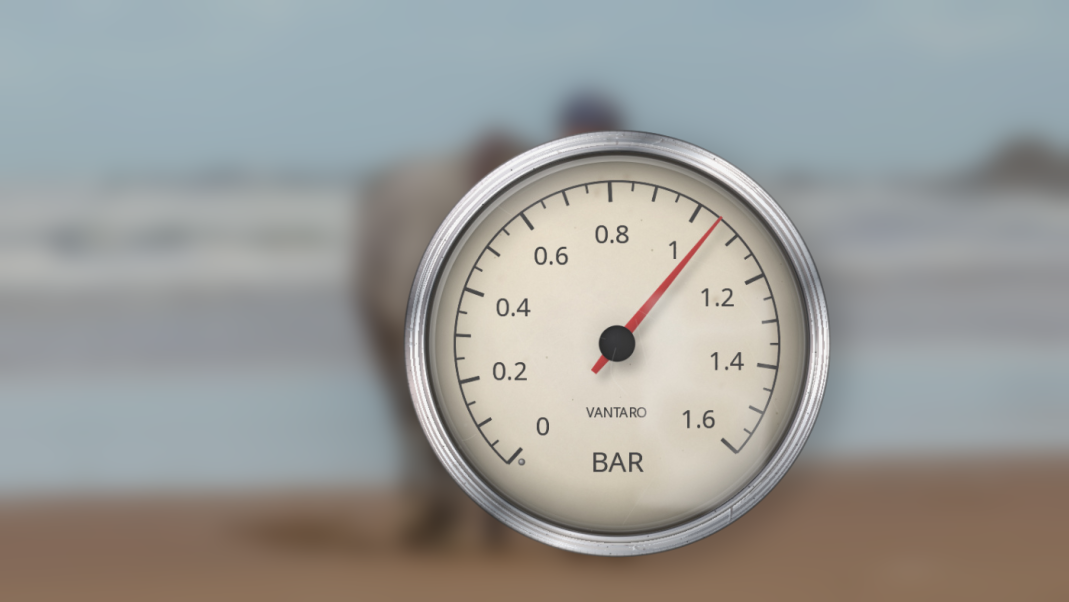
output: **1.05** bar
